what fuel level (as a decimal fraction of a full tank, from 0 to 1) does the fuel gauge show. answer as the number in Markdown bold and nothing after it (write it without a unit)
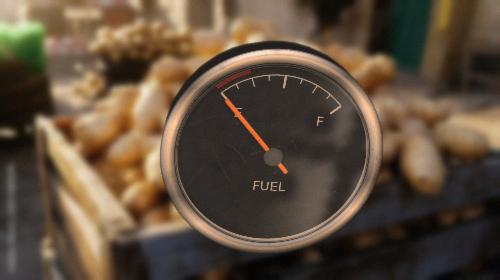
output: **0**
